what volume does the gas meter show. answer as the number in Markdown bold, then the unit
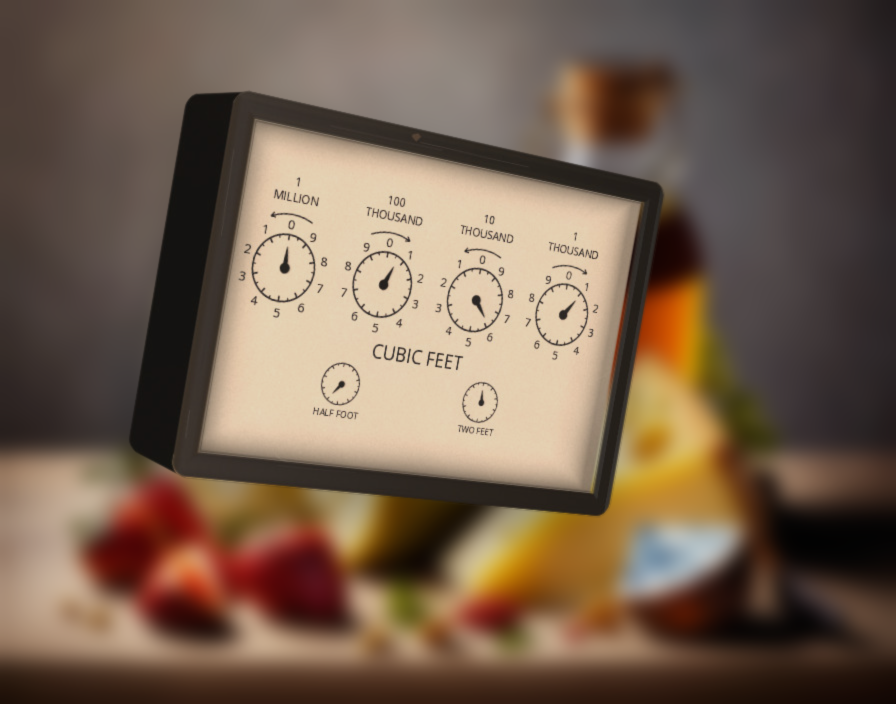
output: **6100** ft³
